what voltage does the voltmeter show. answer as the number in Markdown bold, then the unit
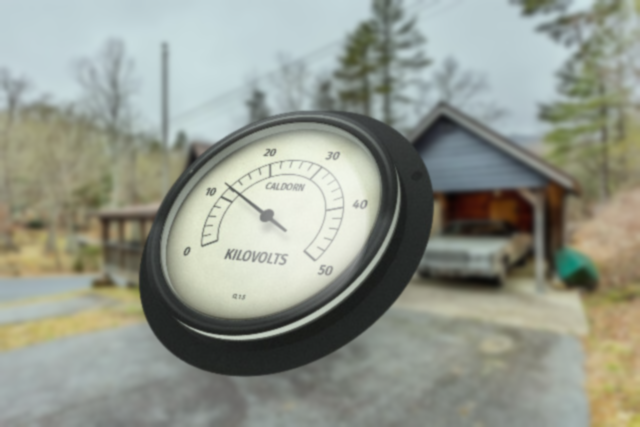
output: **12** kV
